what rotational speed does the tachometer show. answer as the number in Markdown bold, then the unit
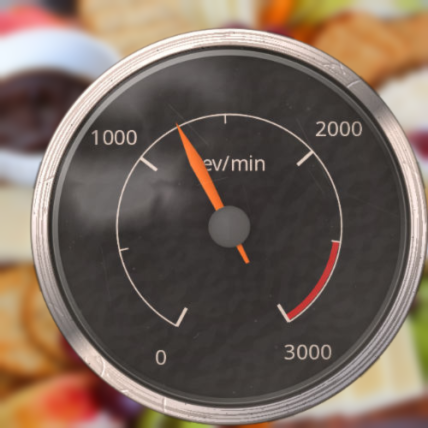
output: **1250** rpm
